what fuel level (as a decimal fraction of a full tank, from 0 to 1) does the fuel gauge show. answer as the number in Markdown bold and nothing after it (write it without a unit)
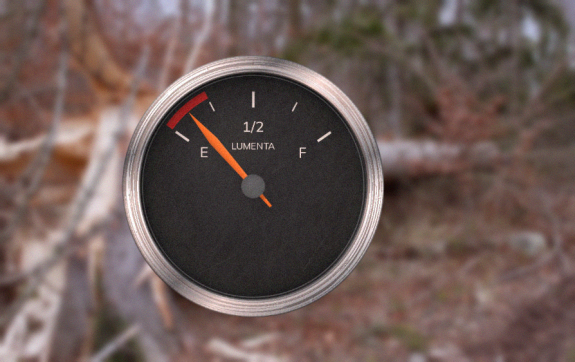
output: **0.125**
